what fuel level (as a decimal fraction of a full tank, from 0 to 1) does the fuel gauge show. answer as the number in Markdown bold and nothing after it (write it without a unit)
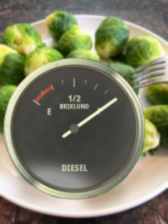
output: **1**
